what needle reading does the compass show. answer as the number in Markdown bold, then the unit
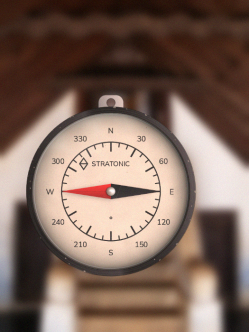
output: **270** °
